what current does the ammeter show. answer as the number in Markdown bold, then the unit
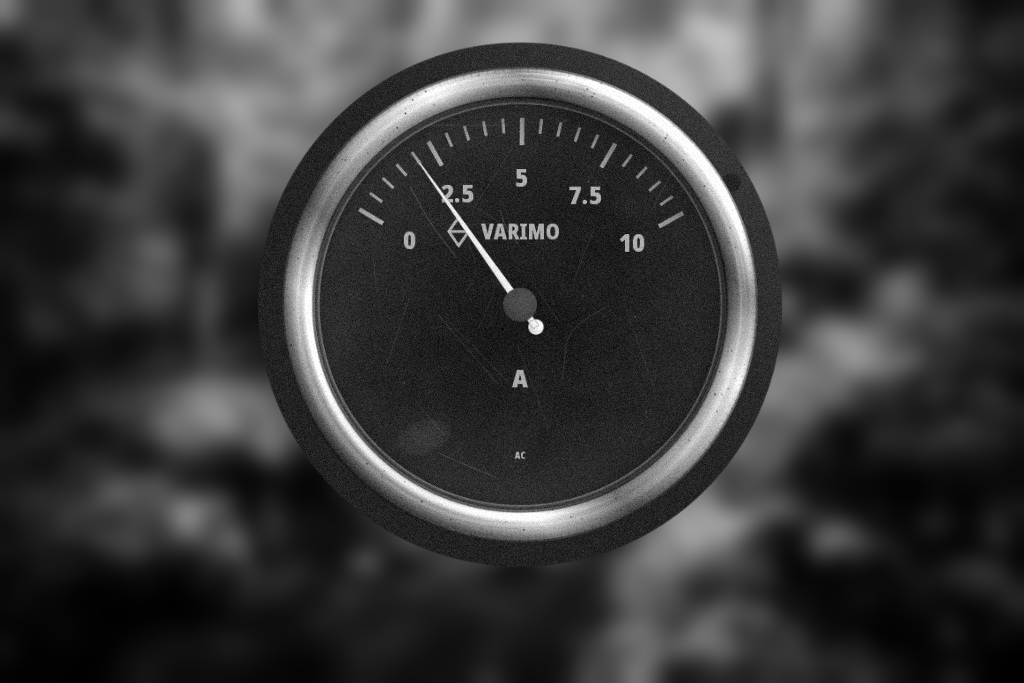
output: **2** A
